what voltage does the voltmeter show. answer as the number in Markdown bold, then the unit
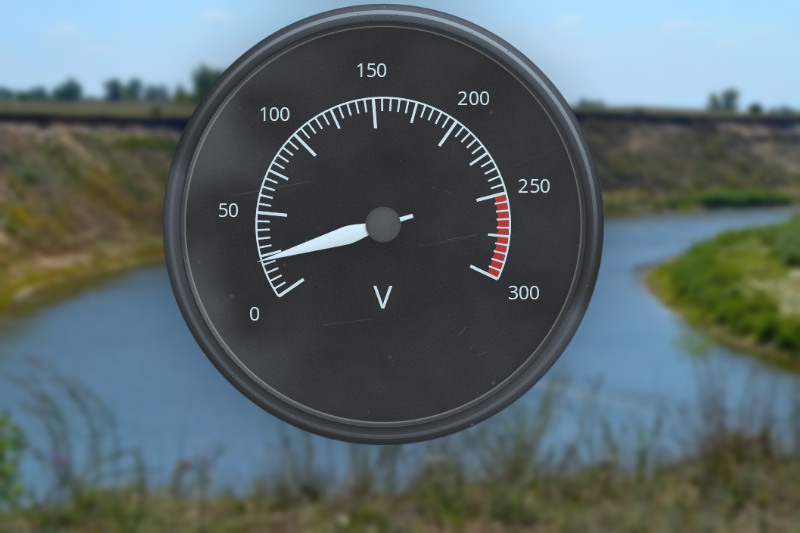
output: **22.5** V
